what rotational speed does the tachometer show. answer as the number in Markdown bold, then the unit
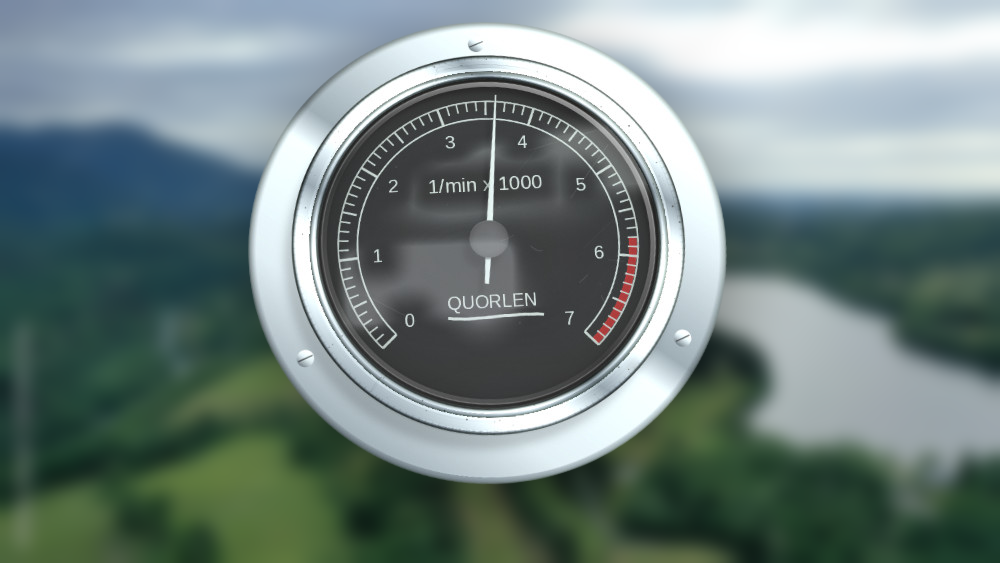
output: **3600** rpm
